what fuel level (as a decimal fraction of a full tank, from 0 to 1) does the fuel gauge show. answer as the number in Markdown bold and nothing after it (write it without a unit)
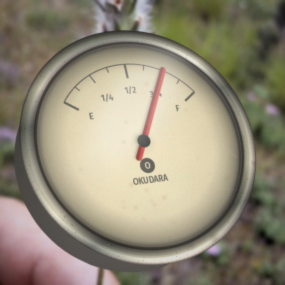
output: **0.75**
